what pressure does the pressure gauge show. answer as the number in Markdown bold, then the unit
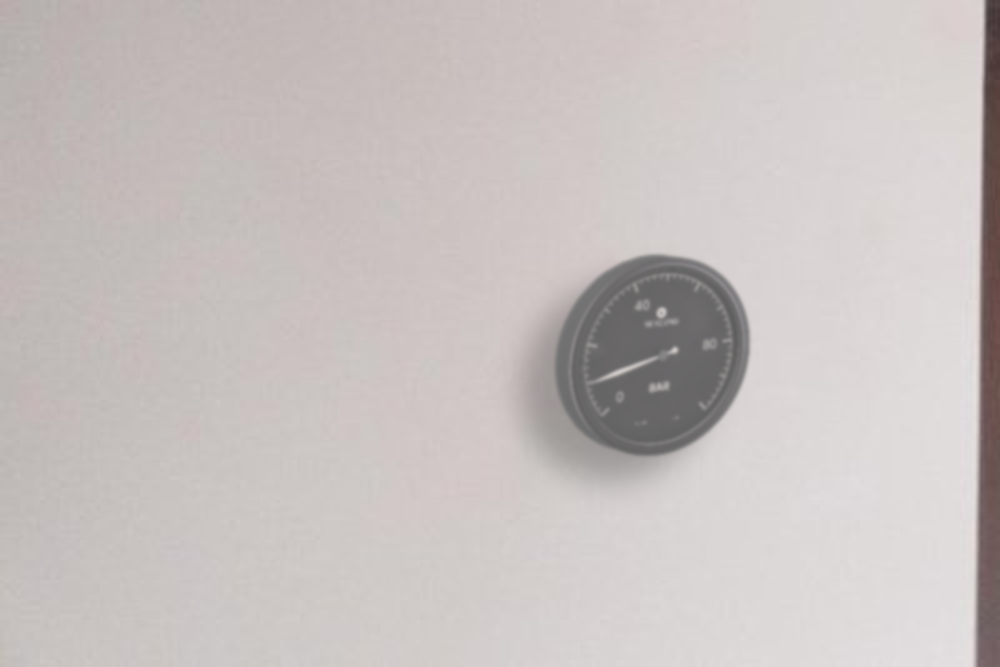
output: **10** bar
